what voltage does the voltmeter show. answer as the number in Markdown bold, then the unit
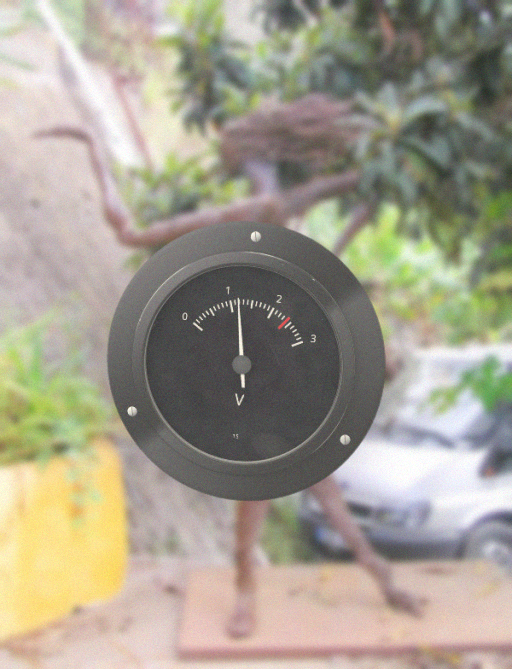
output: **1.2** V
